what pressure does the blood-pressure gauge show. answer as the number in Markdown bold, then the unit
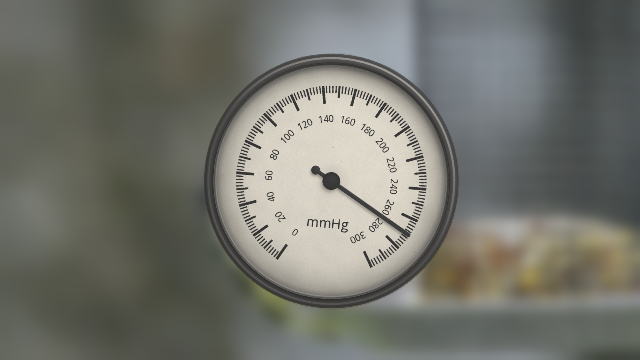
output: **270** mmHg
